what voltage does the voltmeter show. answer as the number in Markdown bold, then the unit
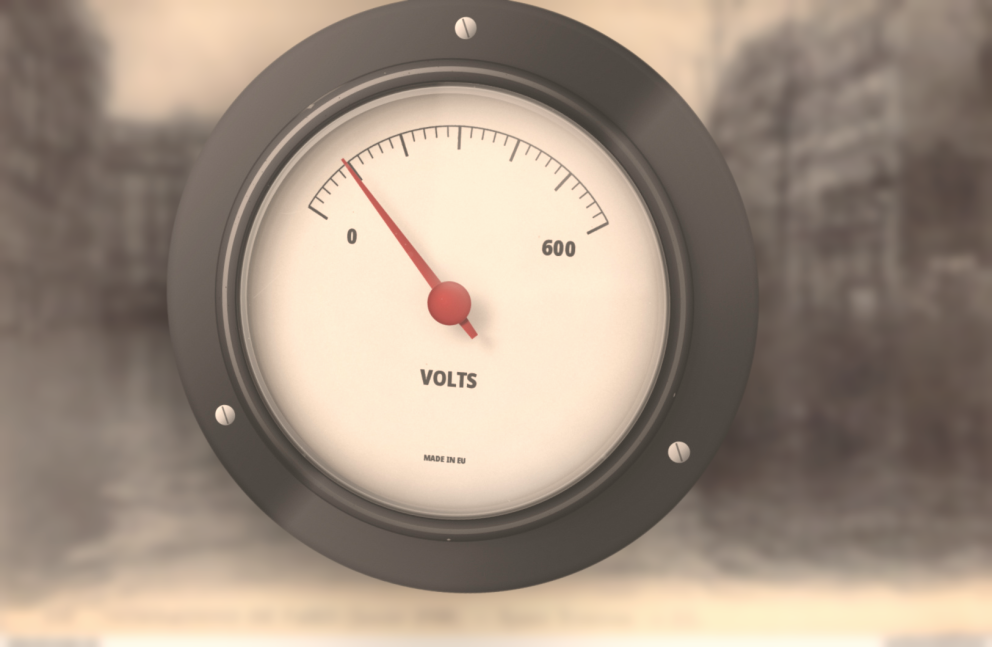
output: **100** V
